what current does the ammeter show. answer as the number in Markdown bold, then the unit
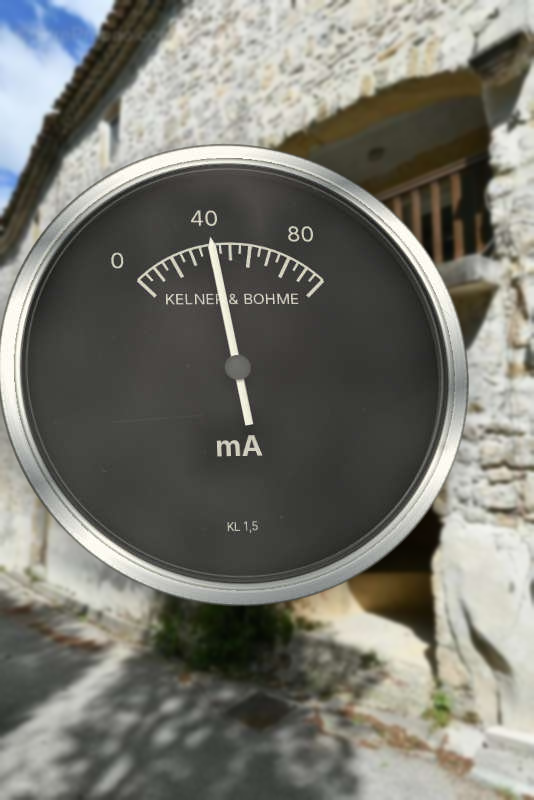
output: **40** mA
